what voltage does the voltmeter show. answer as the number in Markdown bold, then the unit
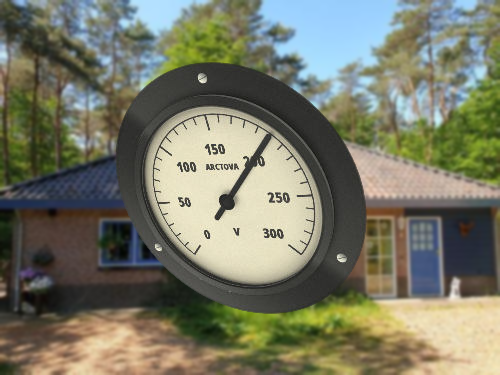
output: **200** V
